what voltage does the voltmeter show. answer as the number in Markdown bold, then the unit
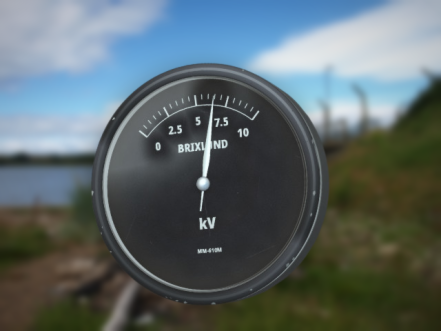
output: **6.5** kV
